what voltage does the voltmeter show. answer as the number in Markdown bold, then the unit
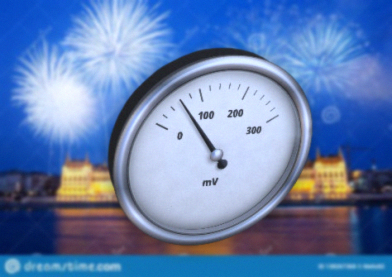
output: **60** mV
